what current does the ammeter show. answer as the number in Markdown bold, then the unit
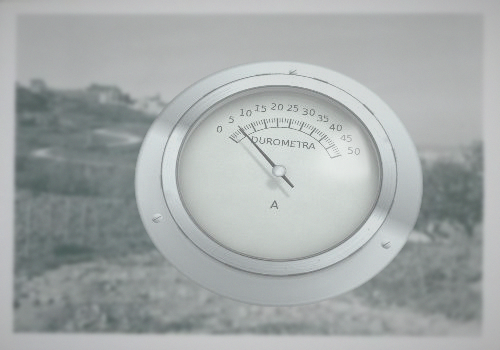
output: **5** A
